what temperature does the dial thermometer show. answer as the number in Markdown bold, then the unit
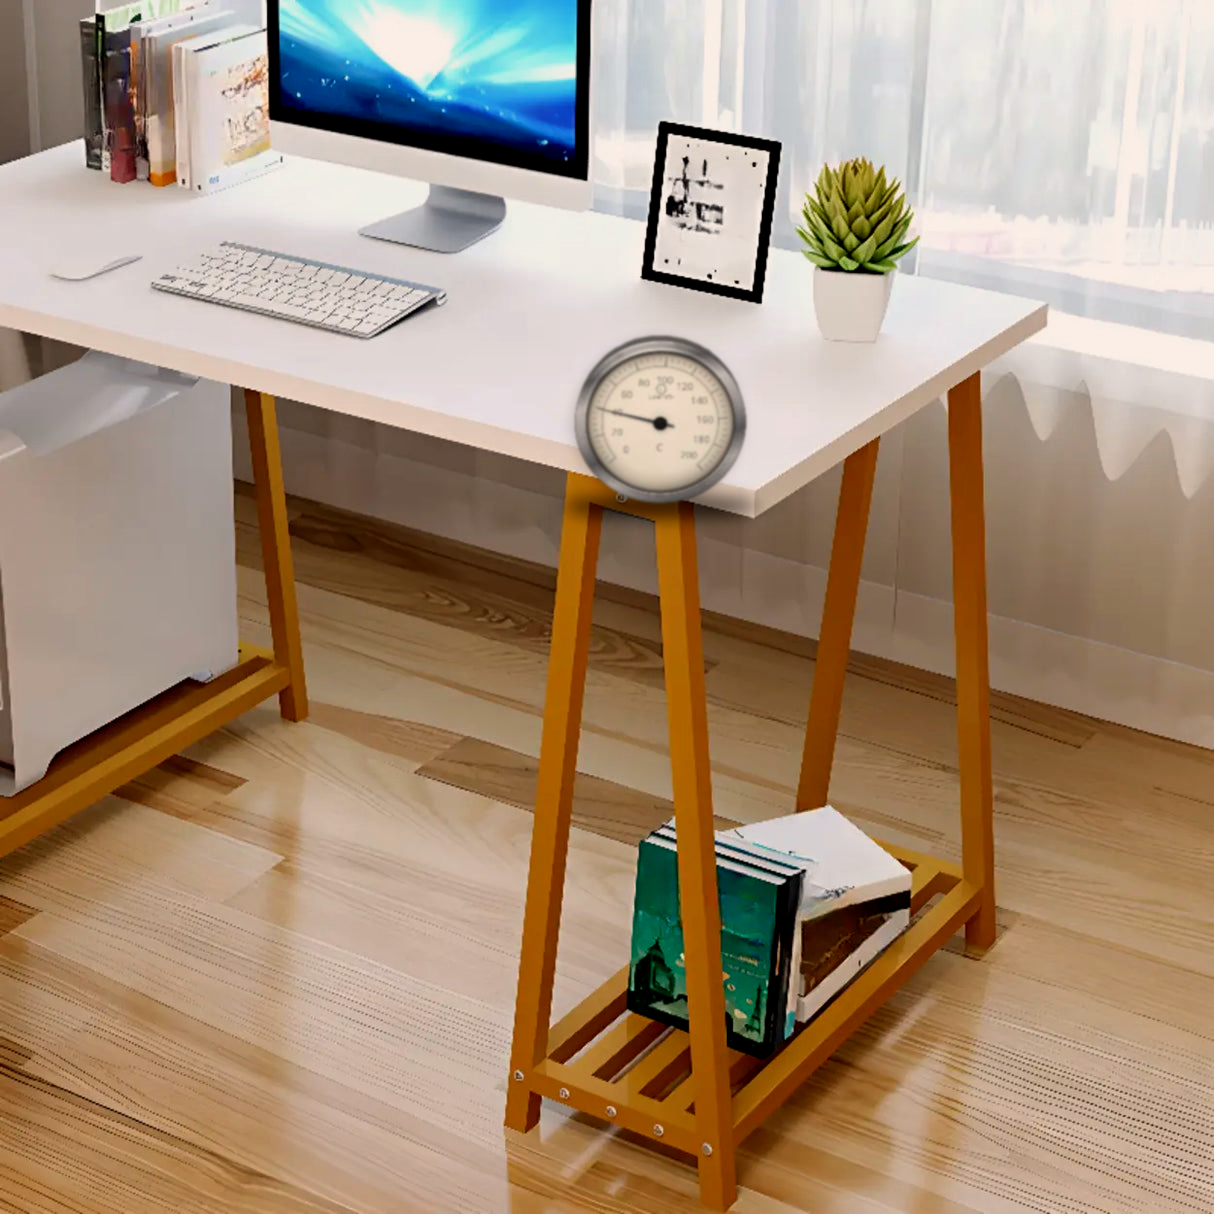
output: **40** °C
